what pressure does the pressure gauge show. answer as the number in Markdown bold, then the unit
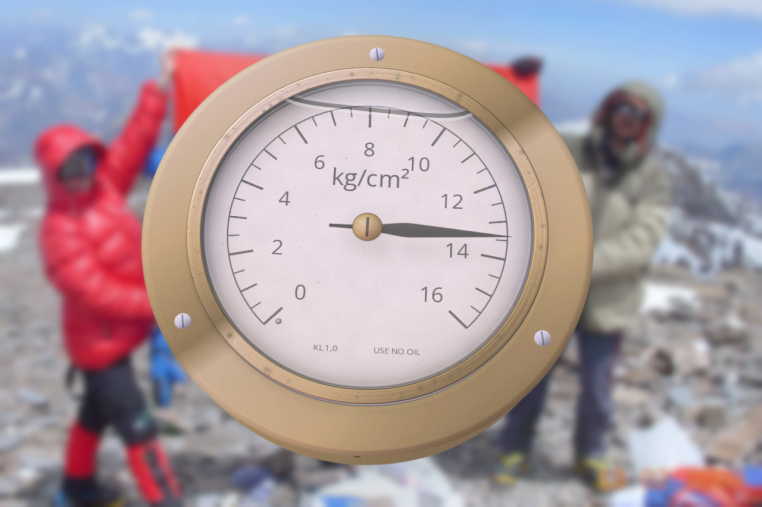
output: **13.5** kg/cm²
